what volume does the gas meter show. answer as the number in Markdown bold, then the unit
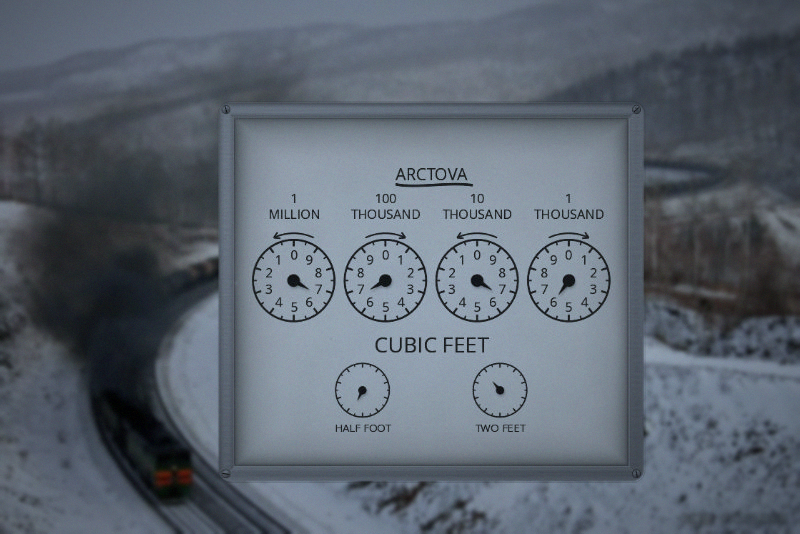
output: **666600** ft³
